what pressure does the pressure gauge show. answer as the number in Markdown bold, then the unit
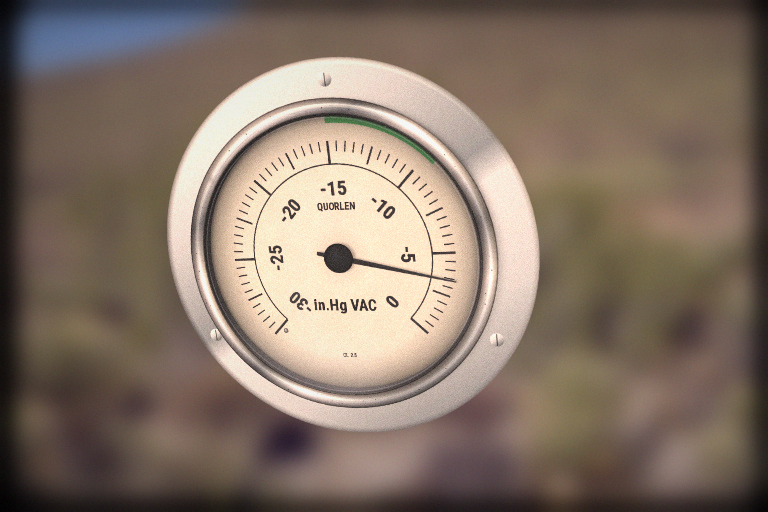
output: **-3.5** inHg
